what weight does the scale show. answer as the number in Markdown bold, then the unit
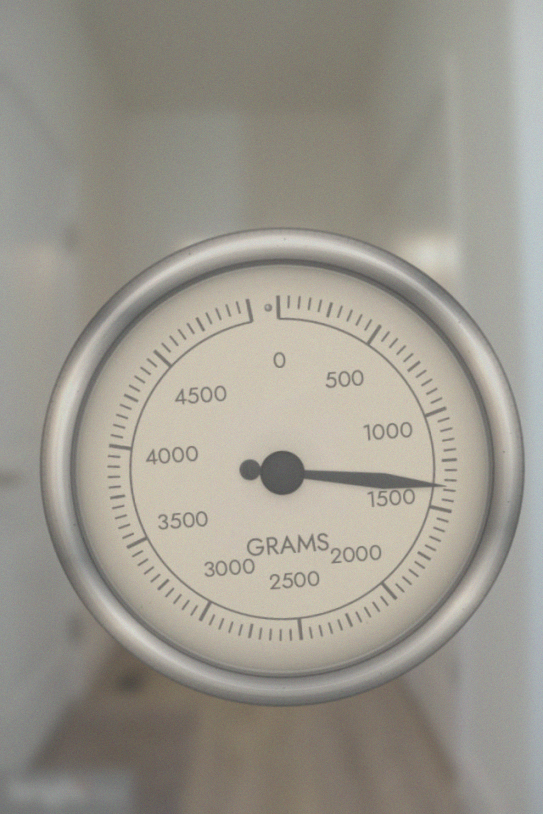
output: **1375** g
